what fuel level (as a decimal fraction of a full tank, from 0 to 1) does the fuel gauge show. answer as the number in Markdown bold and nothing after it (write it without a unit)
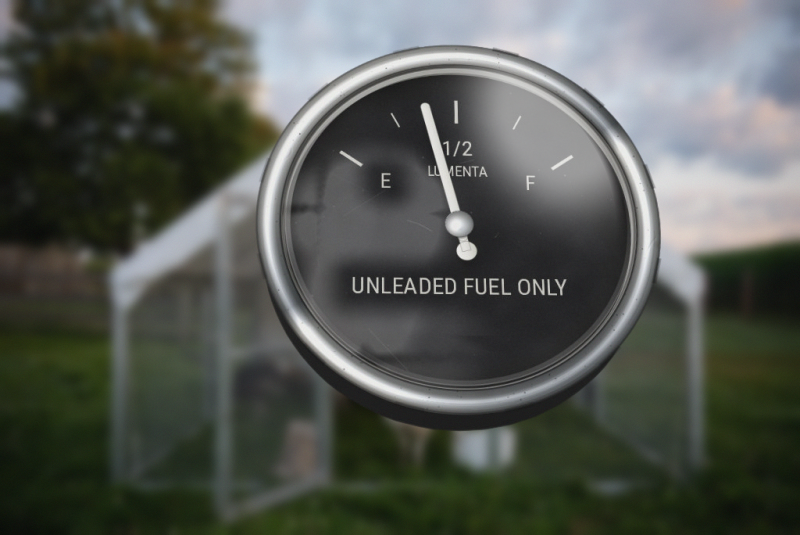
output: **0.375**
